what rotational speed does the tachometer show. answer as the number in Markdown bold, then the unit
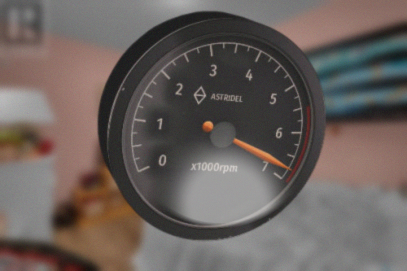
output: **6750** rpm
